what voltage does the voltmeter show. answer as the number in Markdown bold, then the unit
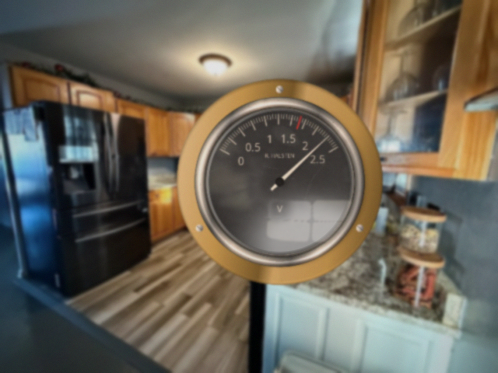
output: **2.25** V
